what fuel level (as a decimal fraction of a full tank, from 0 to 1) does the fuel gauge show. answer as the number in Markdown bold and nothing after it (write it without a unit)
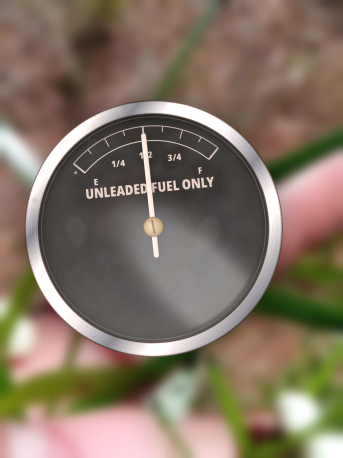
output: **0.5**
